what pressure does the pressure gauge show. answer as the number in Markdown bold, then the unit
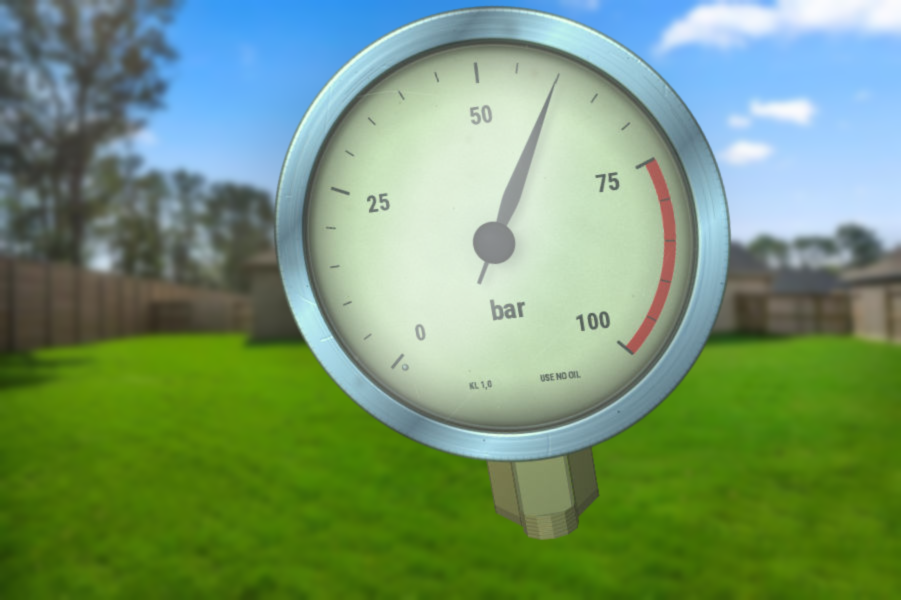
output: **60** bar
